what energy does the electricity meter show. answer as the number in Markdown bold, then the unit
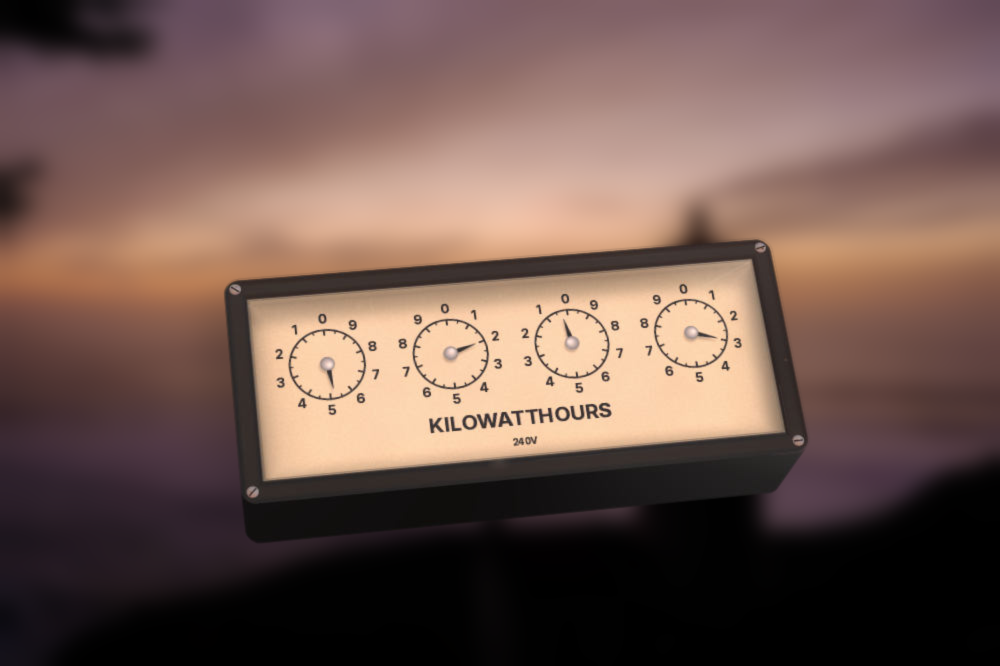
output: **5203** kWh
